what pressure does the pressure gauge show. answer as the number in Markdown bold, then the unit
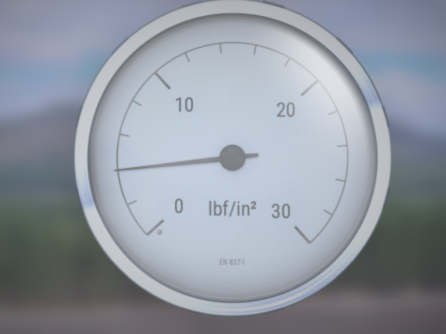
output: **4** psi
